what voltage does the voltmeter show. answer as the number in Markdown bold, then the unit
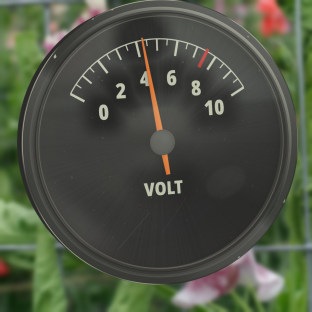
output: **4.25** V
